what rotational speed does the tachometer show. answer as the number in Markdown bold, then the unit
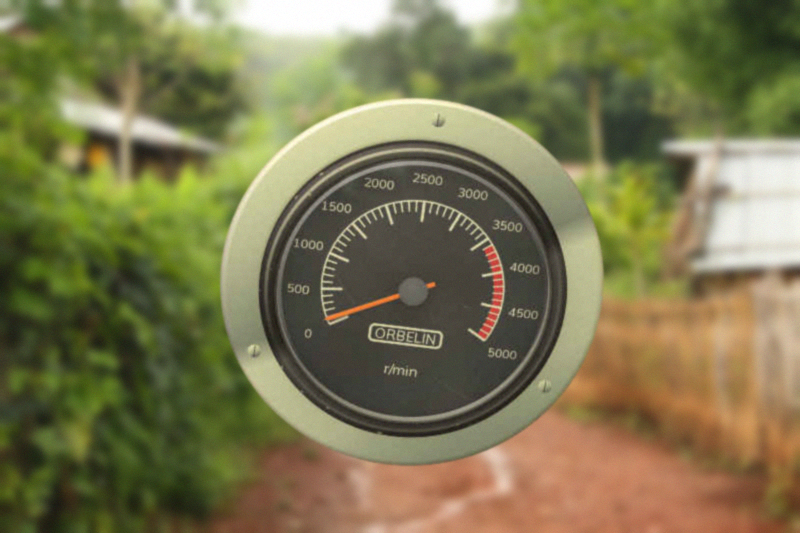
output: **100** rpm
